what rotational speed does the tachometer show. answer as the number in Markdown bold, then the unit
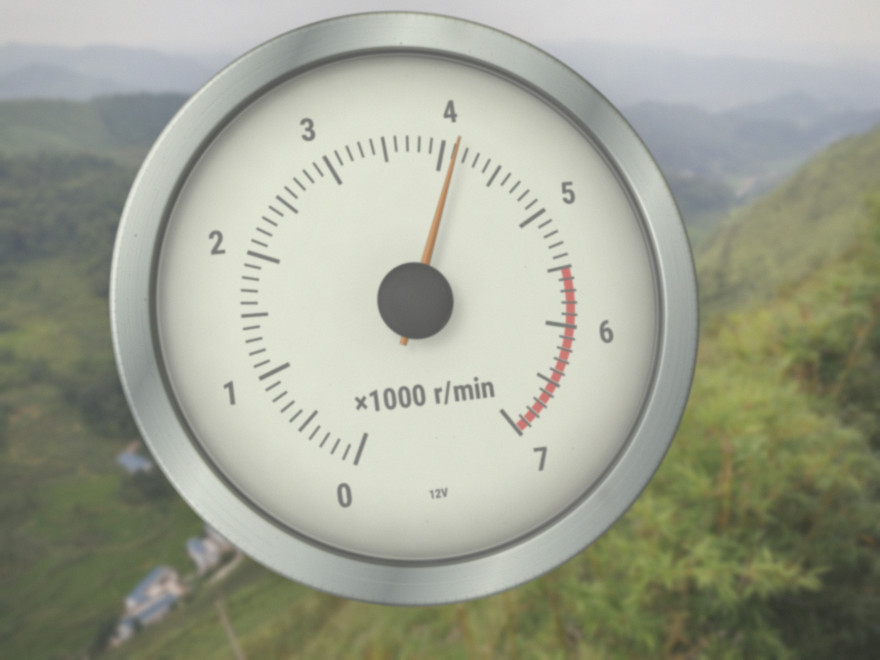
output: **4100** rpm
